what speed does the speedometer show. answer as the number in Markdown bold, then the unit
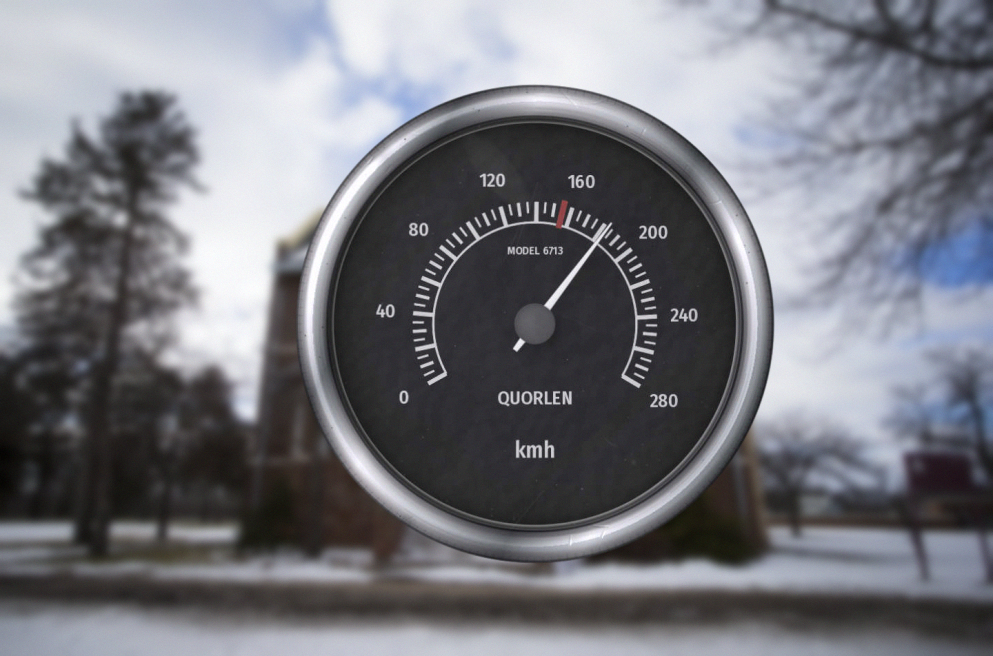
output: **182.5** km/h
